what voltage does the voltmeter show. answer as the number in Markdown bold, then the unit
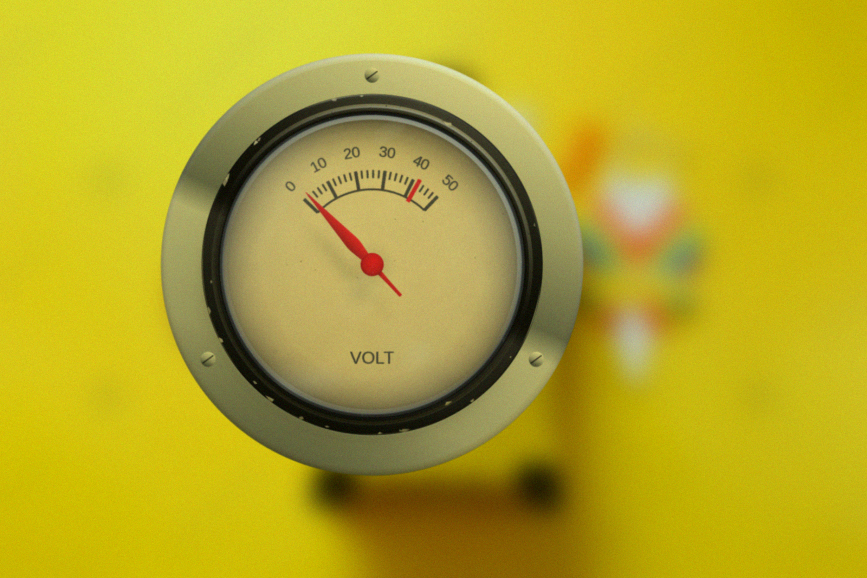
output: **2** V
